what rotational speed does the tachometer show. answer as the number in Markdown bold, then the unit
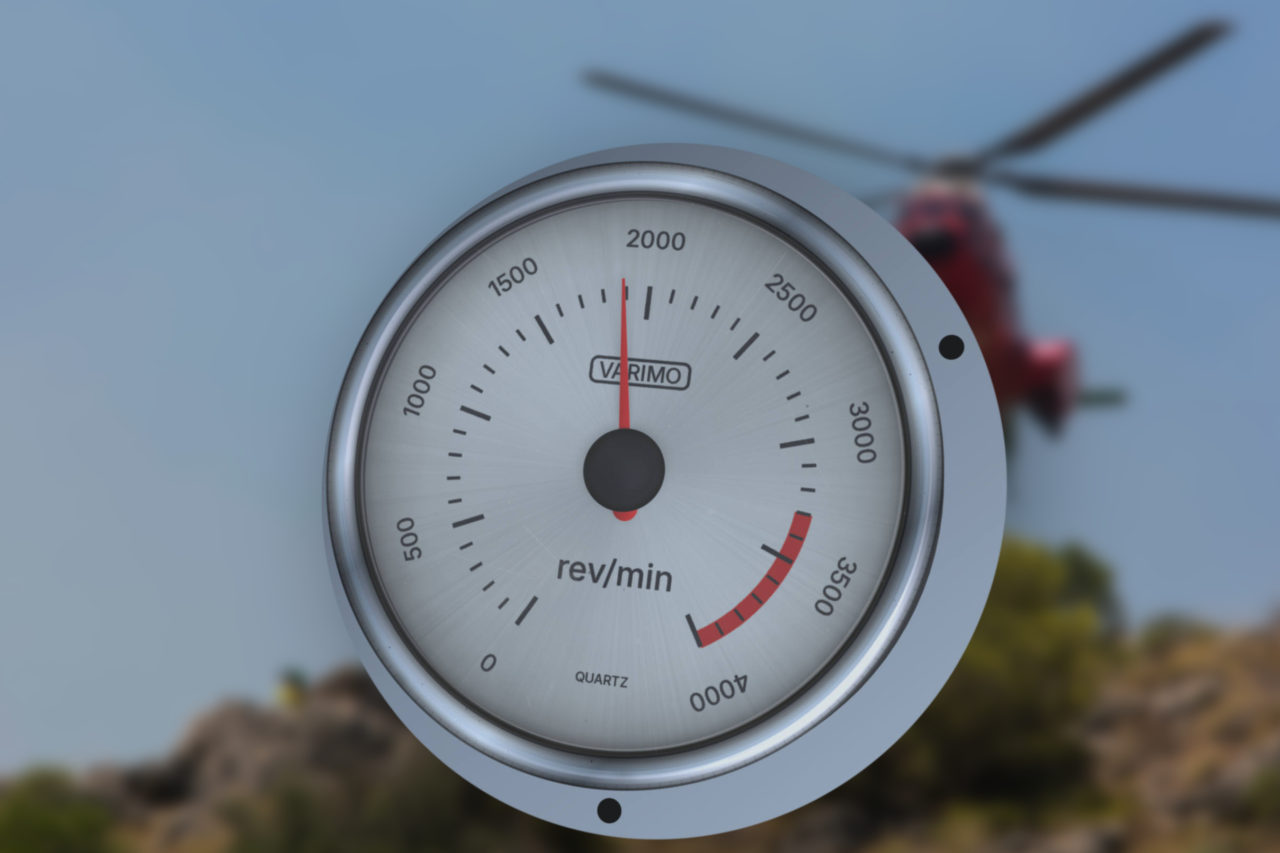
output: **1900** rpm
